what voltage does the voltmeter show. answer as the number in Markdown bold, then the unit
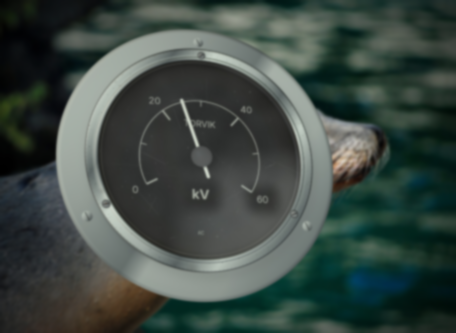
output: **25** kV
